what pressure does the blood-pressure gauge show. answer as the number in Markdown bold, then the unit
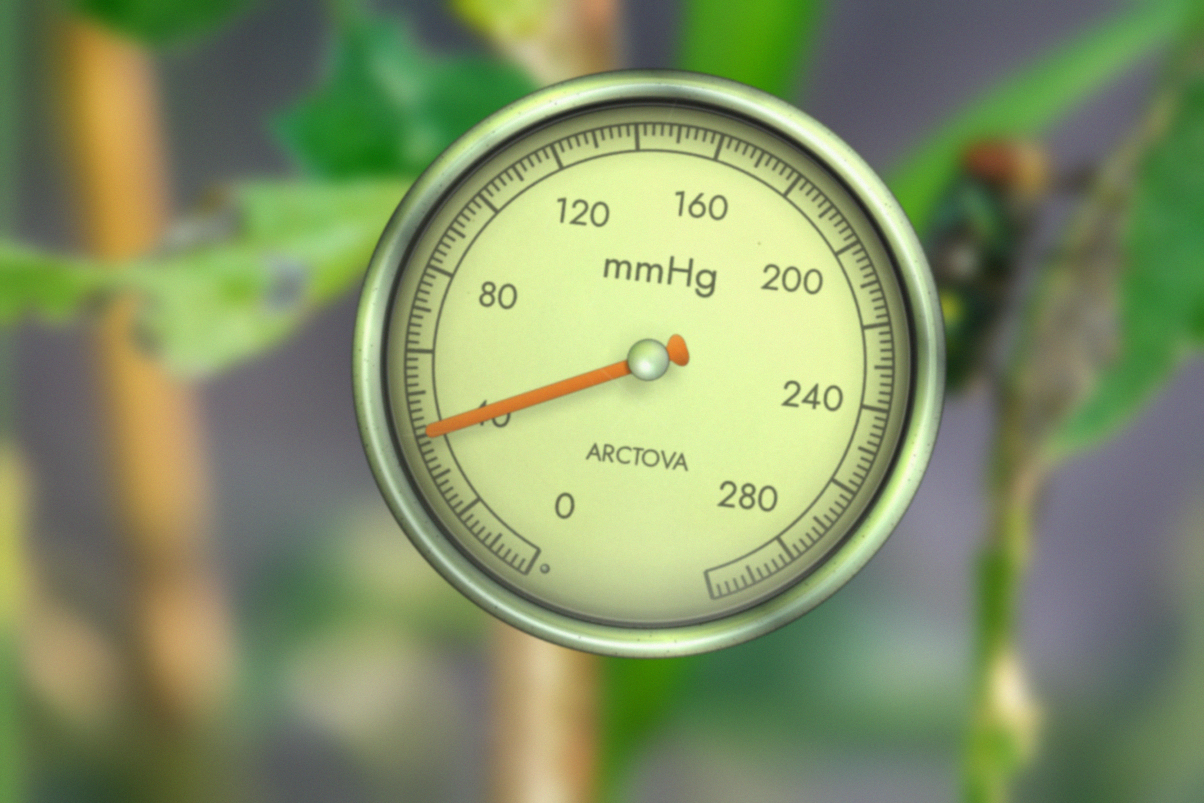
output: **40** mmHg
